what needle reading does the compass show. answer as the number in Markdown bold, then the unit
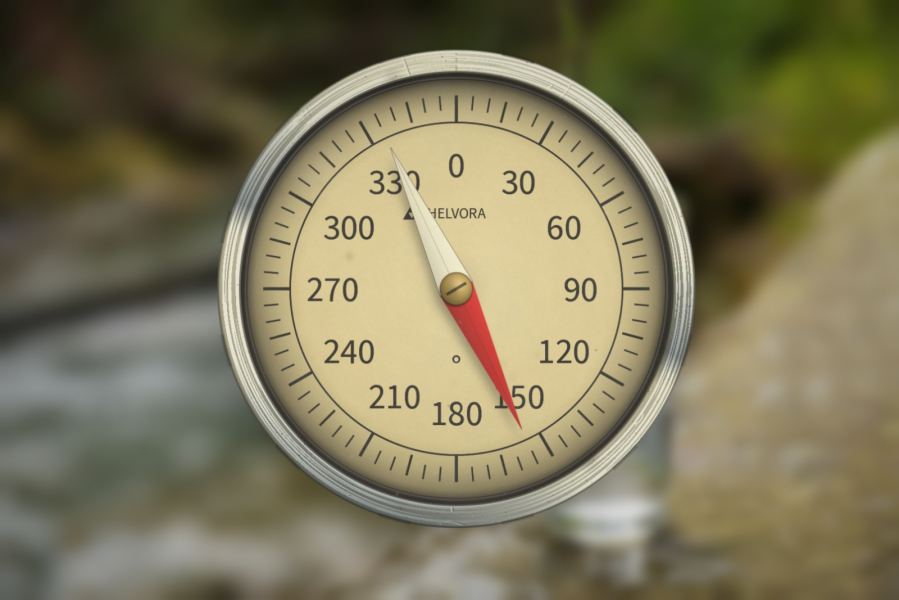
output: **155** °
